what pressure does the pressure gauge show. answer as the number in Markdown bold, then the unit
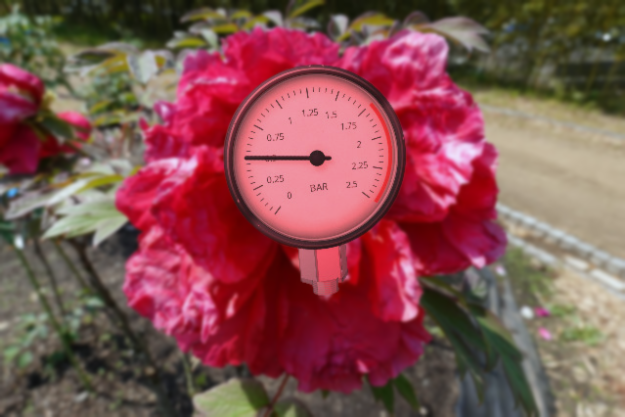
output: **0.5** bar
